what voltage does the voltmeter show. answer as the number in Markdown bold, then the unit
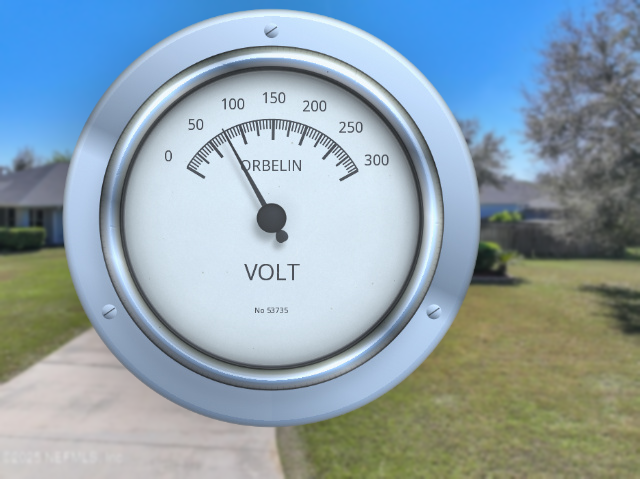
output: **75** V
